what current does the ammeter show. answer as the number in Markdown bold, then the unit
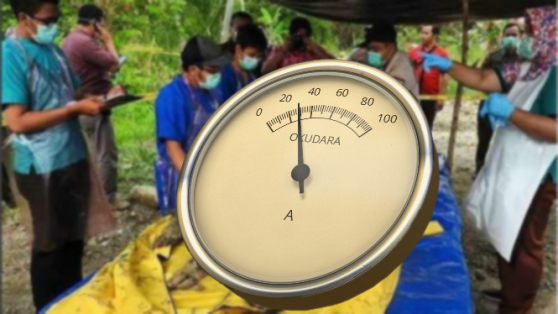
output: **30** A
